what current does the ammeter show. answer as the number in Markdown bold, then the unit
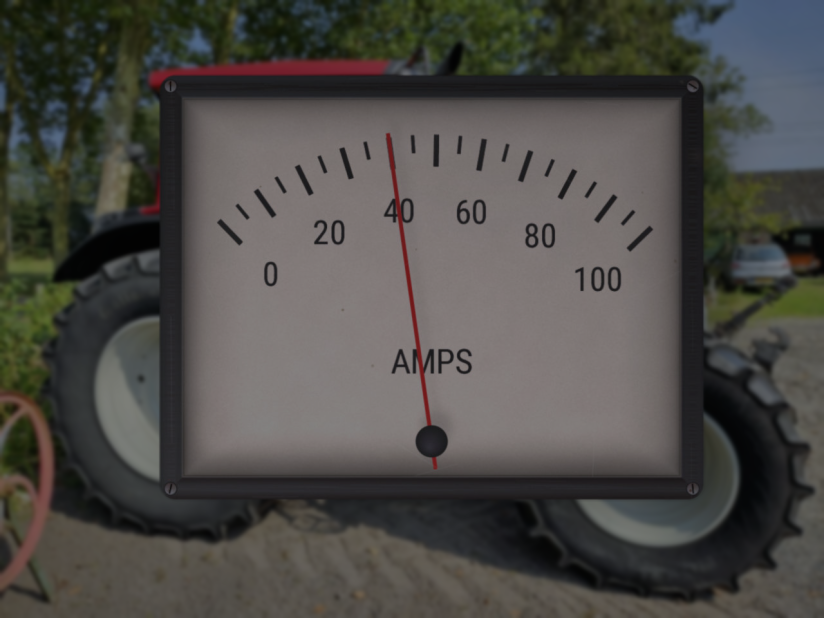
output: **40** A
